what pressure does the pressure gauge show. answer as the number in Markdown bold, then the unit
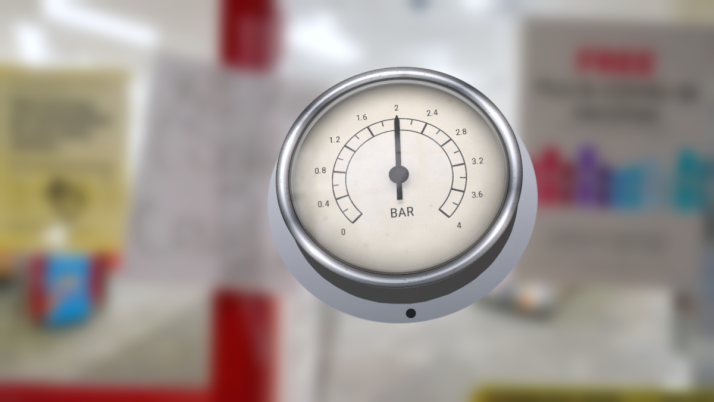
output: **2** bar
